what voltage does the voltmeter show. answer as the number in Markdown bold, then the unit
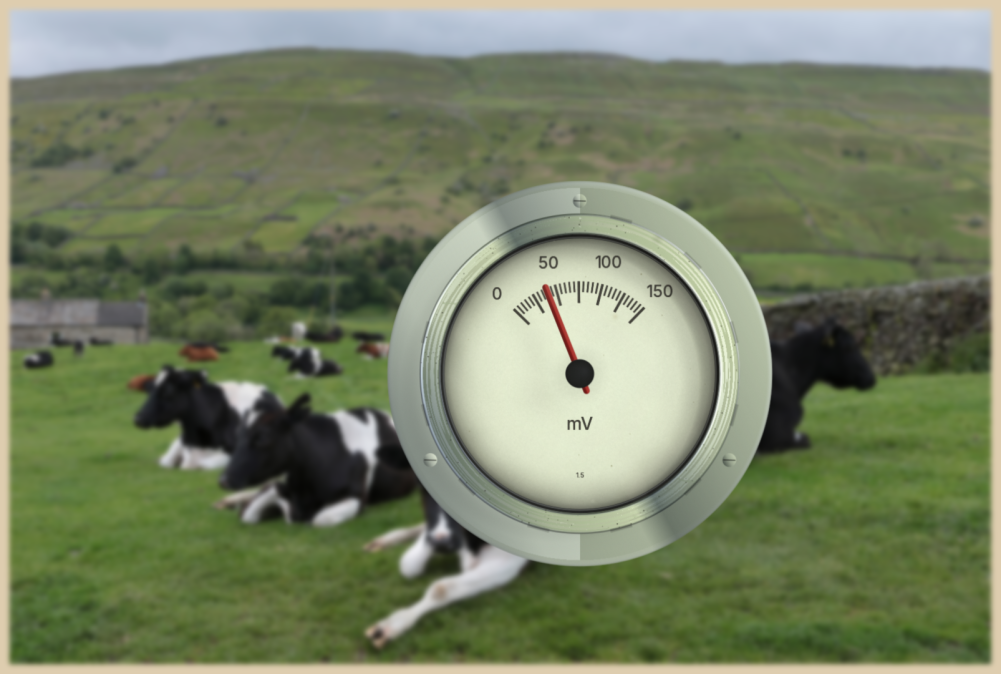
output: **40** mV
